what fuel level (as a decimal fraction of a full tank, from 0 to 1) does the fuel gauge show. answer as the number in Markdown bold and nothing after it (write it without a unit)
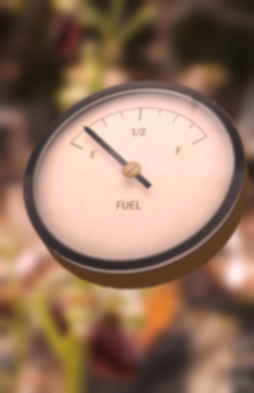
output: **0.125**
